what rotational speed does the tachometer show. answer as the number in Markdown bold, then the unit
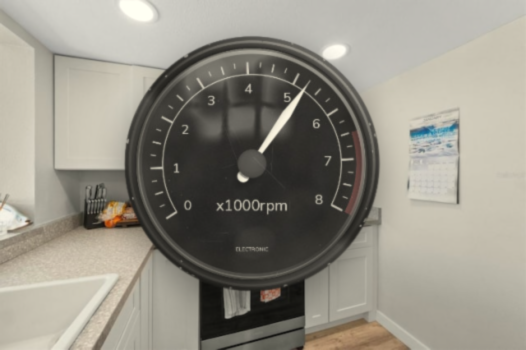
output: **5250** rpm
